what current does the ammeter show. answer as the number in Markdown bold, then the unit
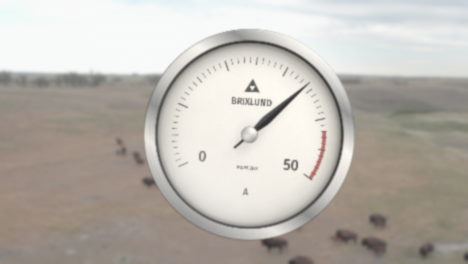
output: **34** A
